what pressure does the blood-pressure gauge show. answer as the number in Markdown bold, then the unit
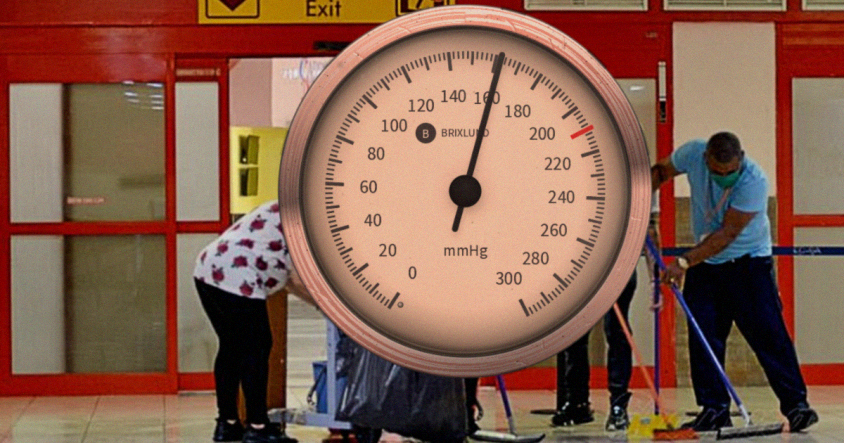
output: **162** mmHg
